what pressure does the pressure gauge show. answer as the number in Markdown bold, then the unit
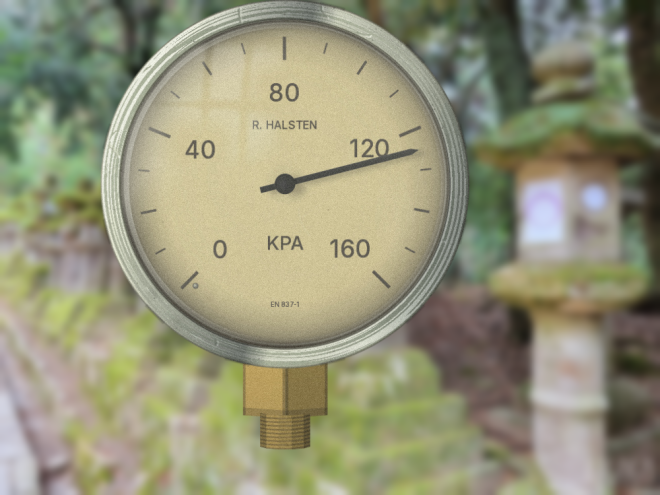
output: **125** kPa
